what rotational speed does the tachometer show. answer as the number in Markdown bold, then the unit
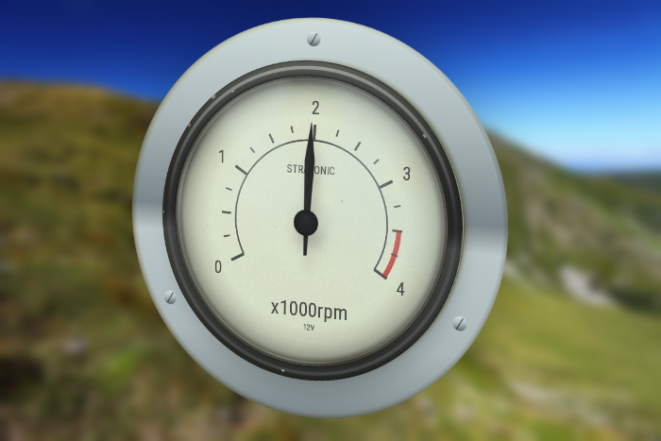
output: **2000** rpm
